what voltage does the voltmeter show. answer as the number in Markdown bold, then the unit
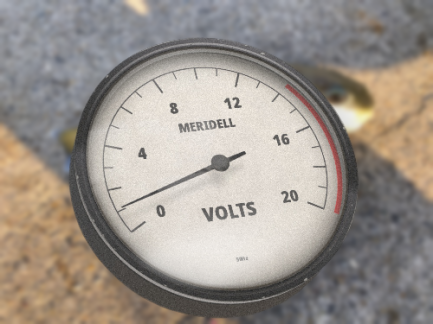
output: **1** V
